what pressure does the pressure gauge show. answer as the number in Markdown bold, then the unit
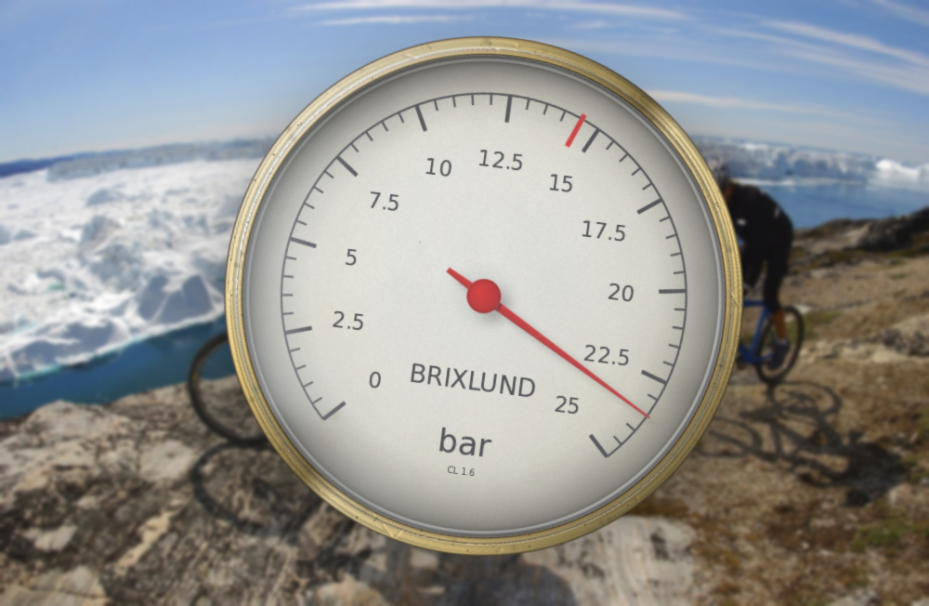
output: **23.5** bar
